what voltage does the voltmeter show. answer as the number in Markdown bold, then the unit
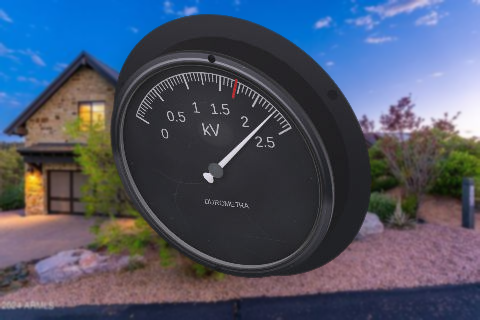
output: **2.25** kV
